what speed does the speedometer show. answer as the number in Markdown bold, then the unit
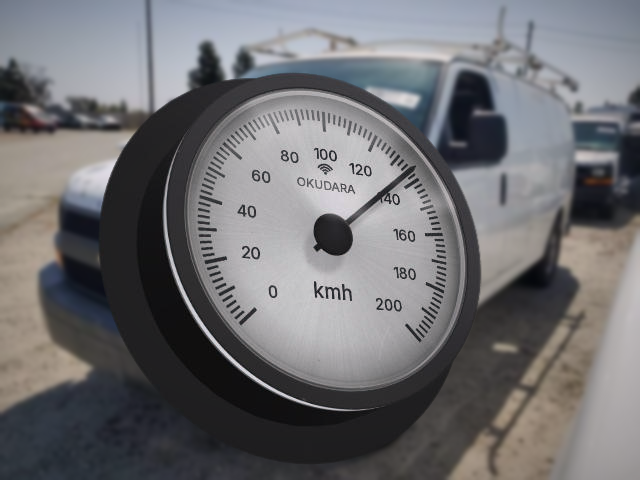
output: **136** km/h
